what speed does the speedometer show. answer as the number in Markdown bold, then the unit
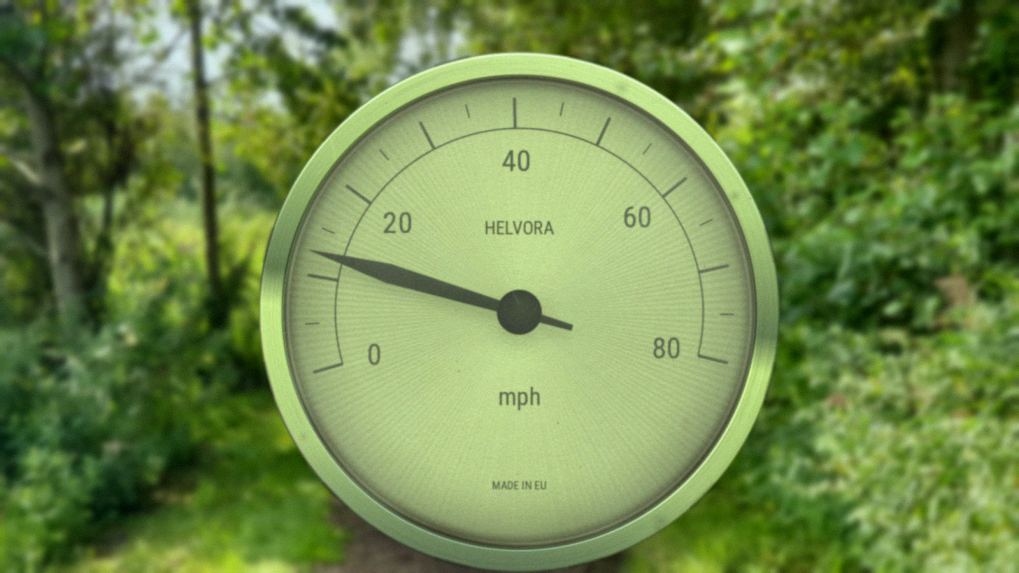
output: **12.5** mph
